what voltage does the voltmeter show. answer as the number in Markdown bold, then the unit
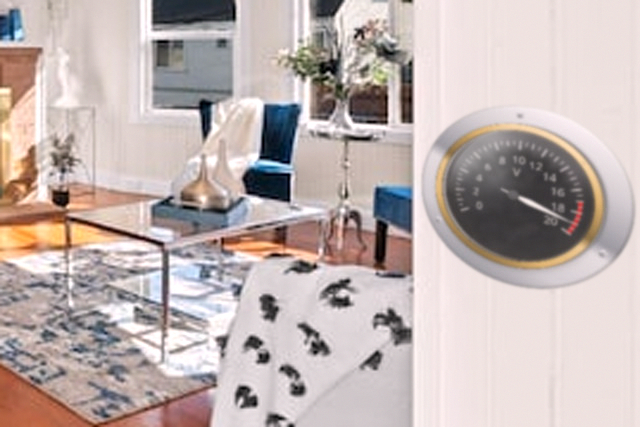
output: **19** V
